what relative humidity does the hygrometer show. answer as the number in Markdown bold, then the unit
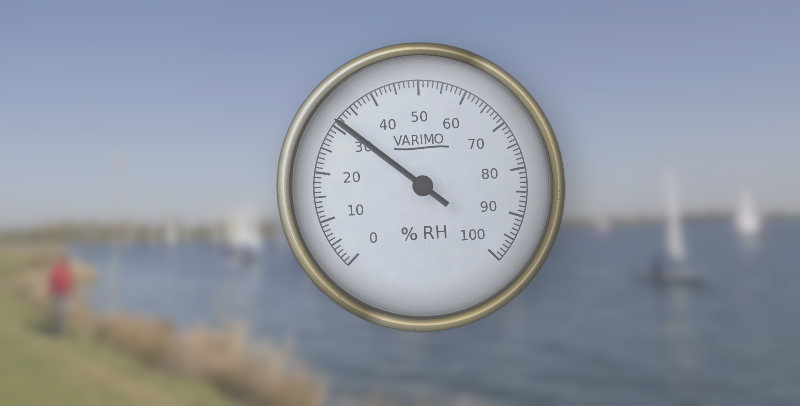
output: **31** %
